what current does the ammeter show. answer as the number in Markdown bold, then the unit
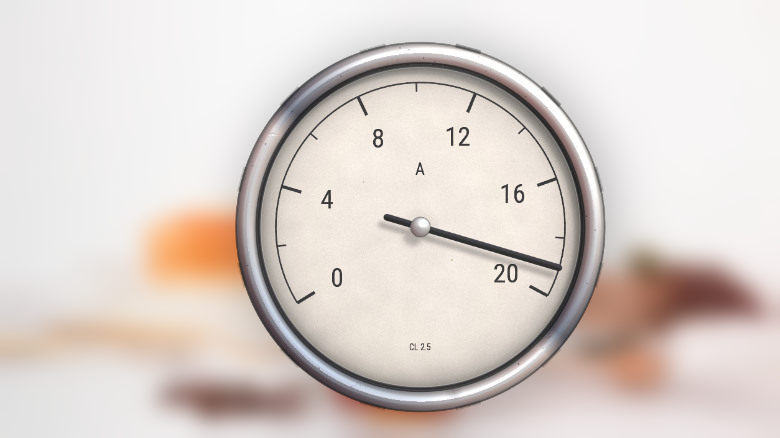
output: **19** A
